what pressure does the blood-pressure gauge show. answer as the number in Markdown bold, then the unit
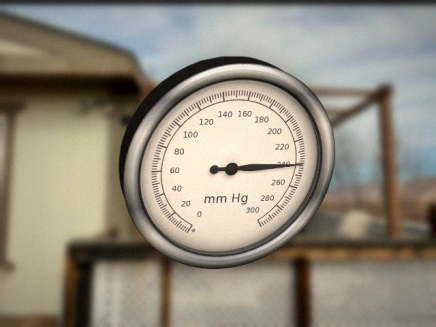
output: **240** mmHg
